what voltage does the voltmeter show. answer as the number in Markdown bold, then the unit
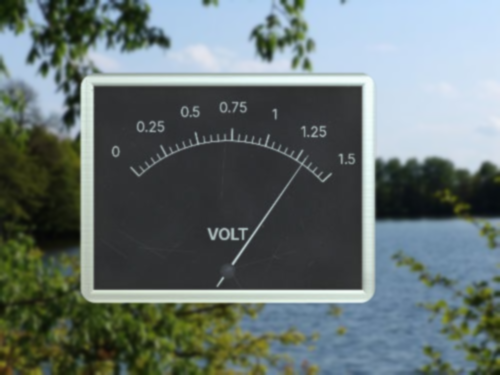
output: **1.3** V
